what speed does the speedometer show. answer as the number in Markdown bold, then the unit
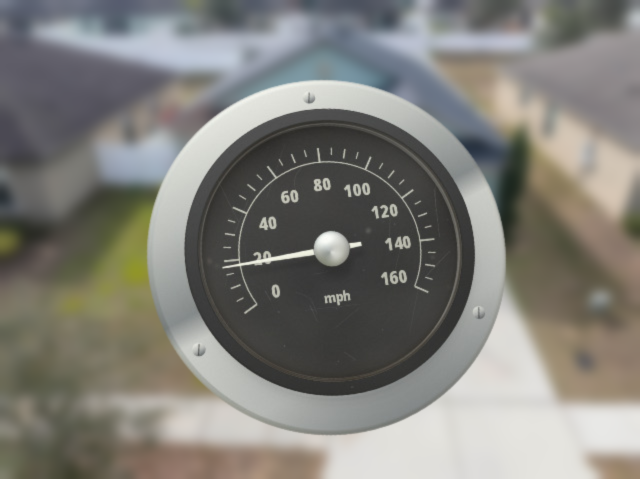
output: **17.5** mph
